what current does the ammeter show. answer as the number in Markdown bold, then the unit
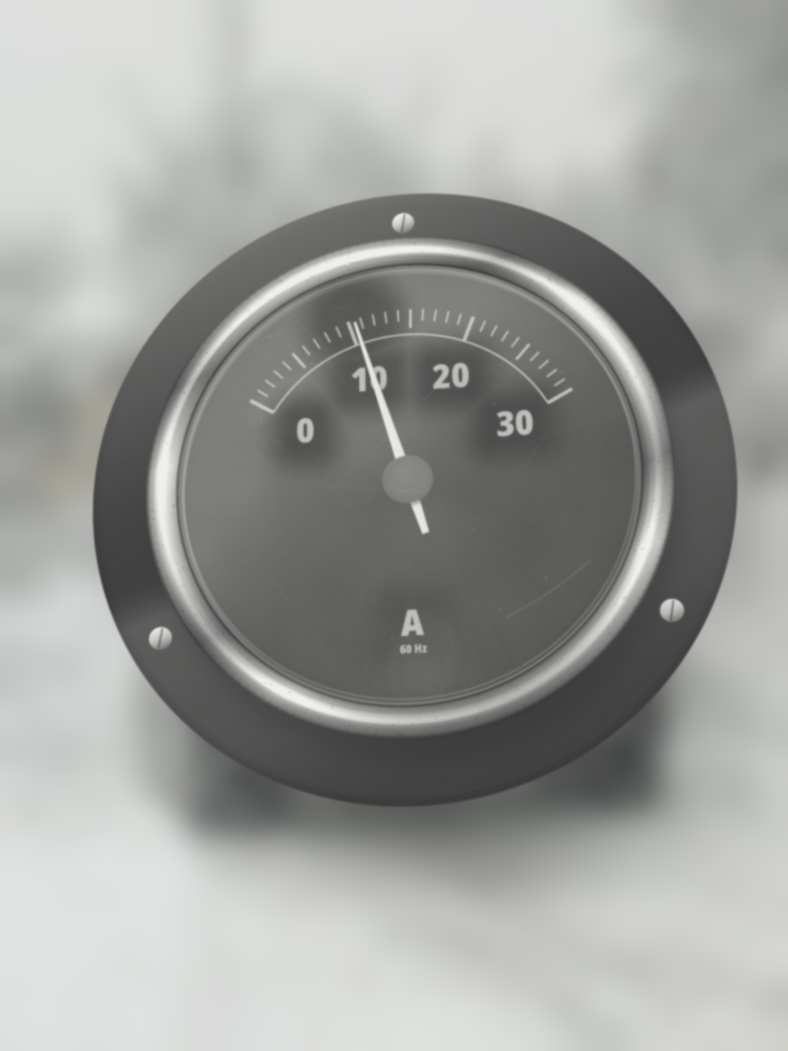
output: **10.5** A
